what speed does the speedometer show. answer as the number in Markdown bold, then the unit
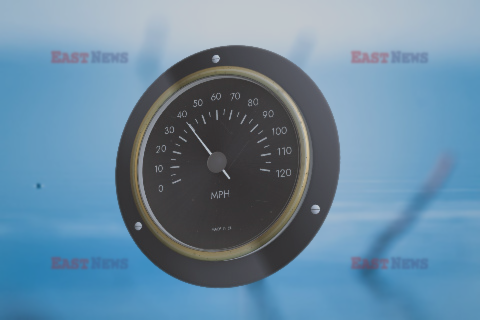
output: **40** mph
